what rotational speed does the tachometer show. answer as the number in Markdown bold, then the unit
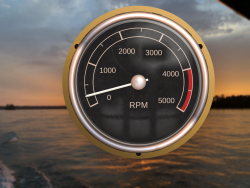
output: **250** rpm
